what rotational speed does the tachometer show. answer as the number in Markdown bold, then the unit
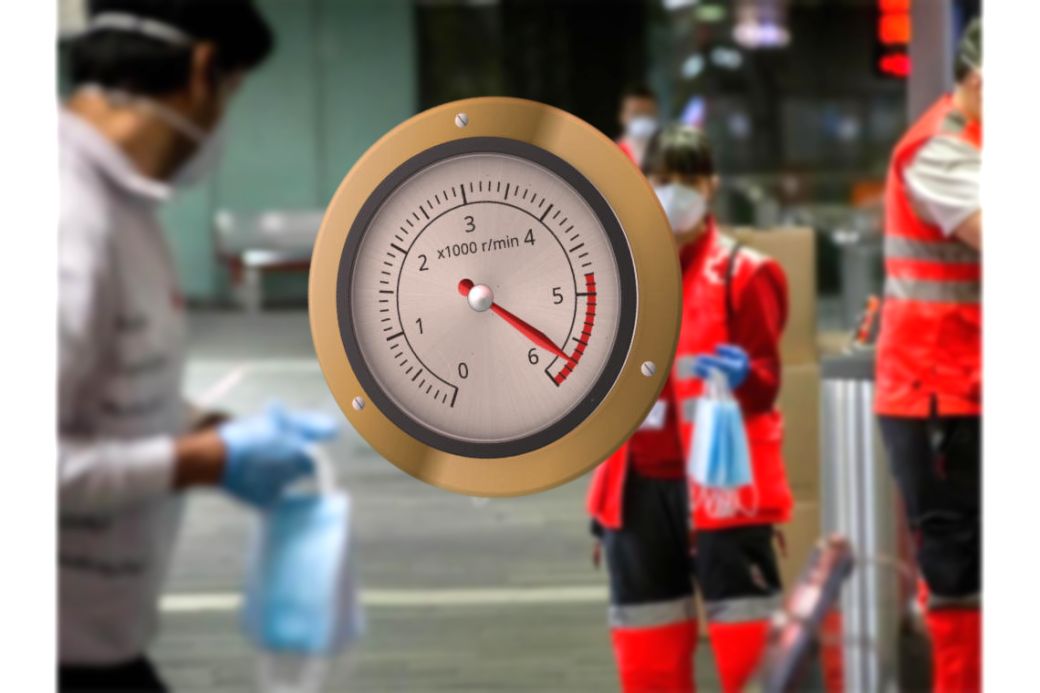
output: **5700** rpm
